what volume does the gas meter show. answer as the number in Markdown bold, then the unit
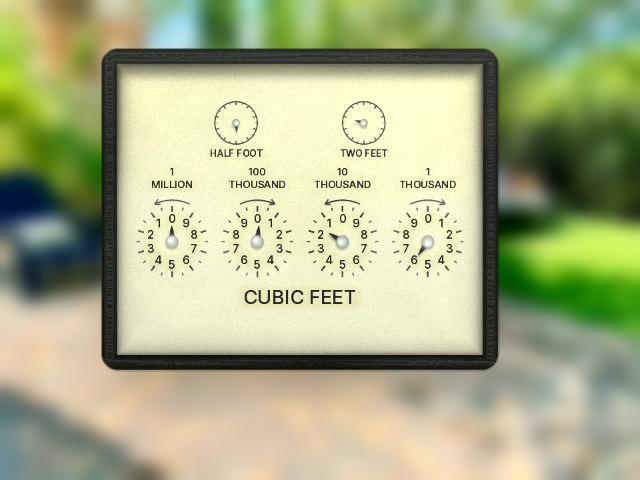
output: **1600** ft³
